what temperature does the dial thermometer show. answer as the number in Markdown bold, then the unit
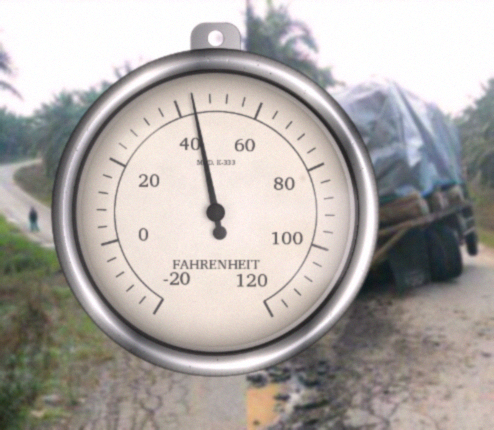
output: **44** °F
